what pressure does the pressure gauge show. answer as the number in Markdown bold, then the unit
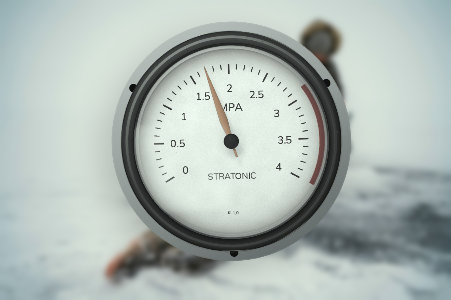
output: **1.7** MPa
